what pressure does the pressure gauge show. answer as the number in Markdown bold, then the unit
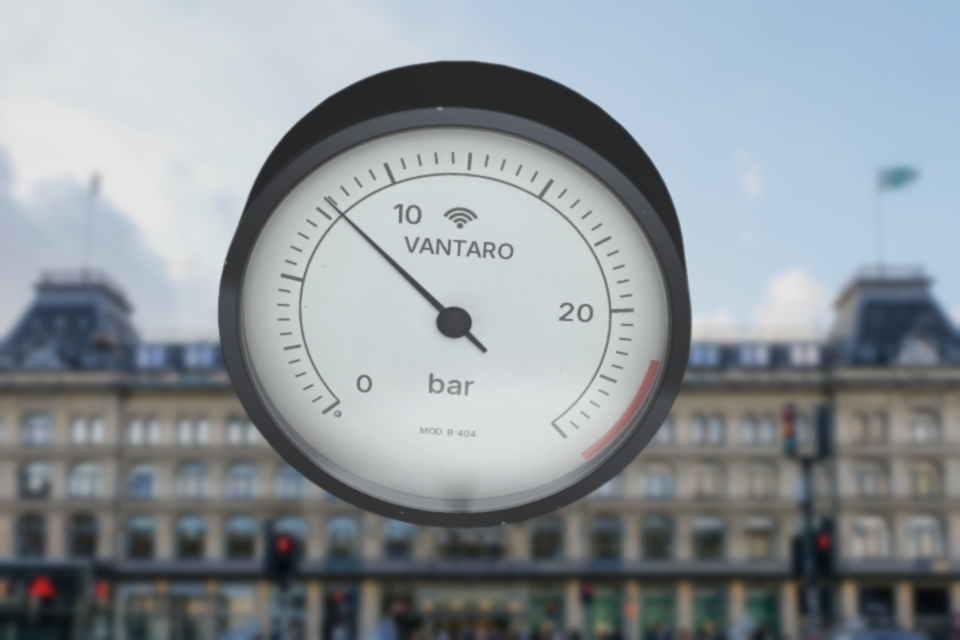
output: **8** bar
